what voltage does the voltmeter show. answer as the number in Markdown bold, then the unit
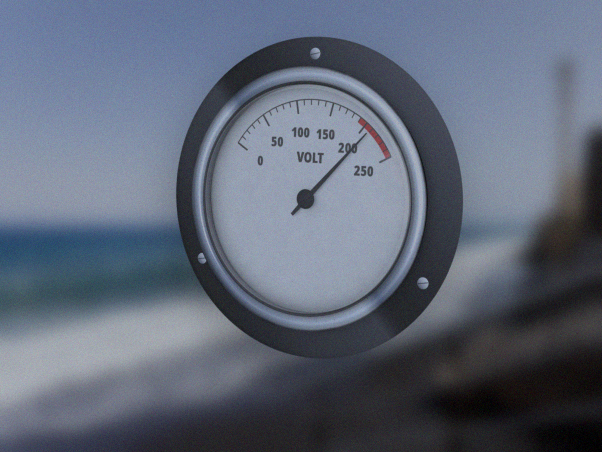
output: **210** V
